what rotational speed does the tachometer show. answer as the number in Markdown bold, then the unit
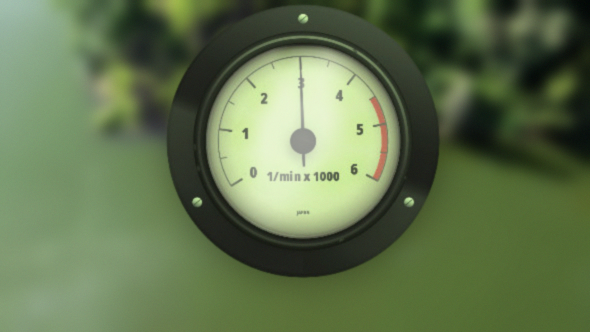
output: **3000** rpm
